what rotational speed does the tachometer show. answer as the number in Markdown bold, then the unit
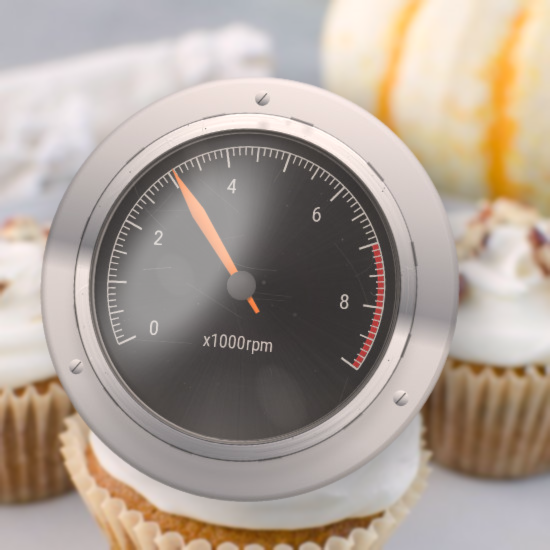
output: **3100** rpm
